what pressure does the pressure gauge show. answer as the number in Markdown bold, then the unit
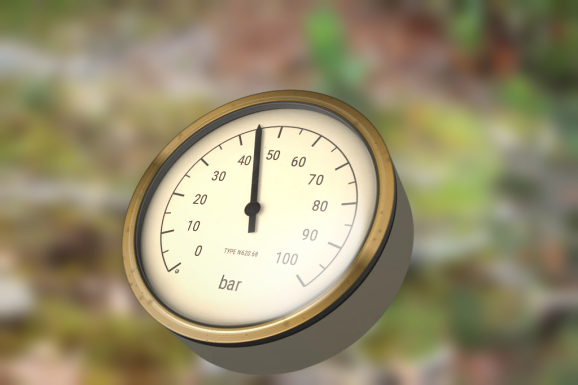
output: **45** bar
